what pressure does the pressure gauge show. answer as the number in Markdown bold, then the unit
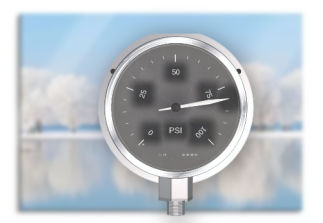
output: **80** psi
